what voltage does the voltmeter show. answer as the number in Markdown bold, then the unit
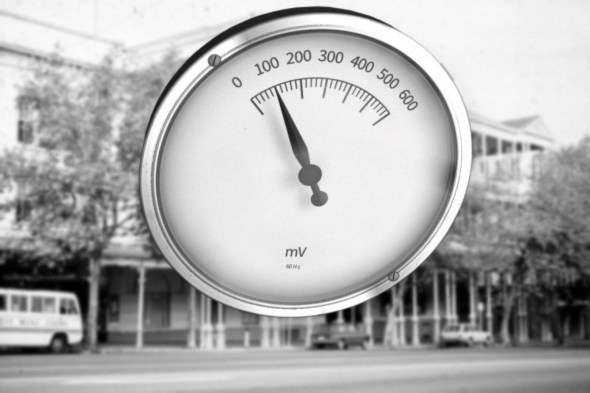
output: **100** mV
